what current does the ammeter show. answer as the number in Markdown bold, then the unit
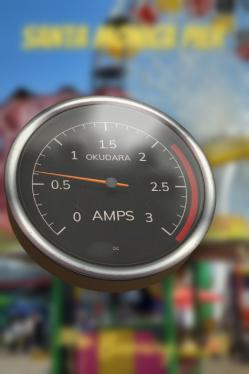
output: **0.6** A
